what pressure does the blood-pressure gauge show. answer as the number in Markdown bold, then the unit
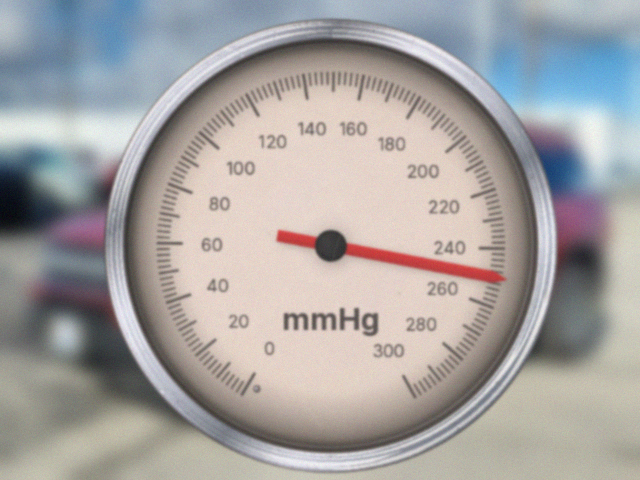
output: **250** mmHg
